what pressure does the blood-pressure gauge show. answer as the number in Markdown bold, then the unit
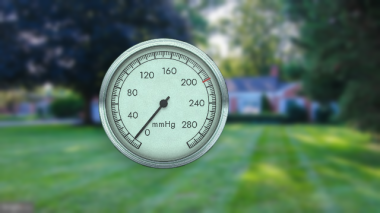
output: **10** mmHg
